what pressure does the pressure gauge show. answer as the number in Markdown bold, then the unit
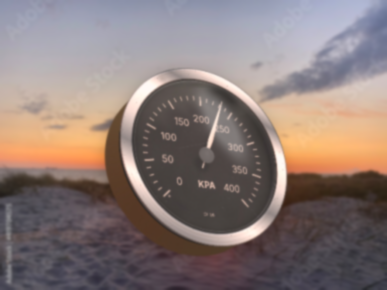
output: **230** kPa
